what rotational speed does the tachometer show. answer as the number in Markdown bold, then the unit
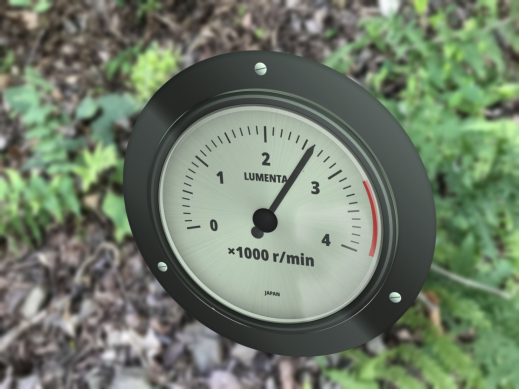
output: **2600** rpm
